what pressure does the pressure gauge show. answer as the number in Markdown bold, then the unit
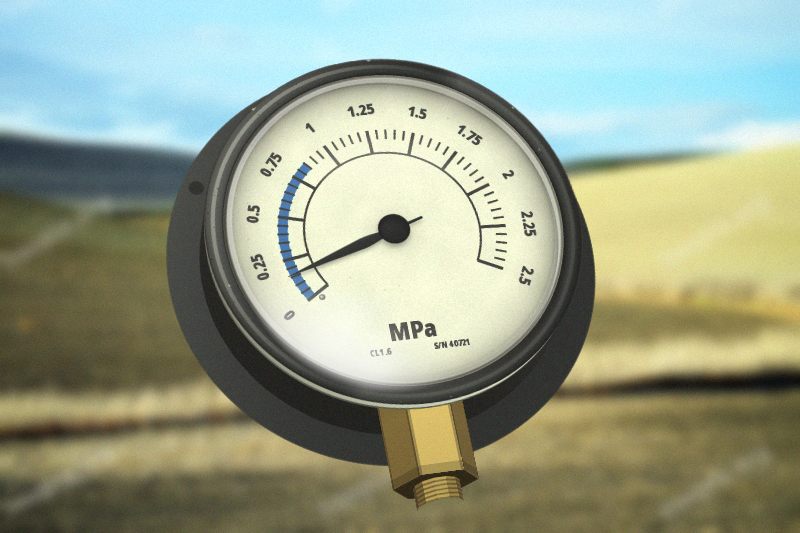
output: **0.15** MPa
